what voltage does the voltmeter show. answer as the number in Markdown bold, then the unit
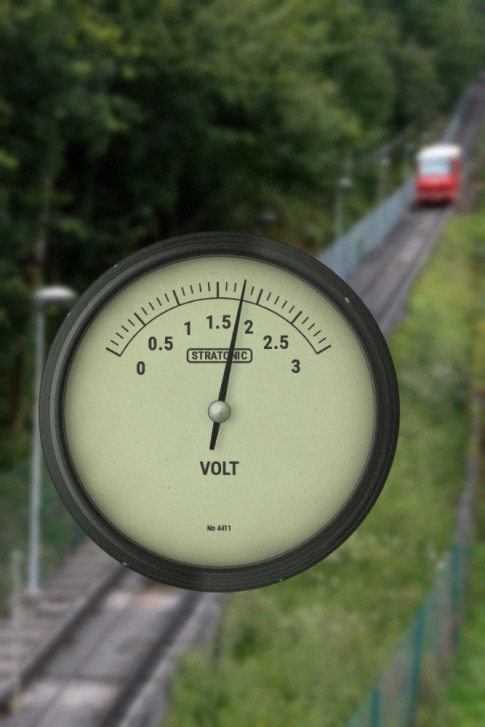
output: **1.8** V
